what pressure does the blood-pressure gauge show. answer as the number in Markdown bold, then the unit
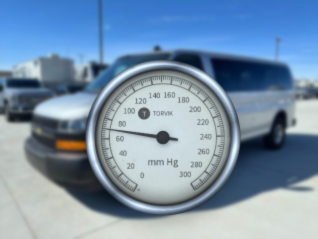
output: **70** mmHg
